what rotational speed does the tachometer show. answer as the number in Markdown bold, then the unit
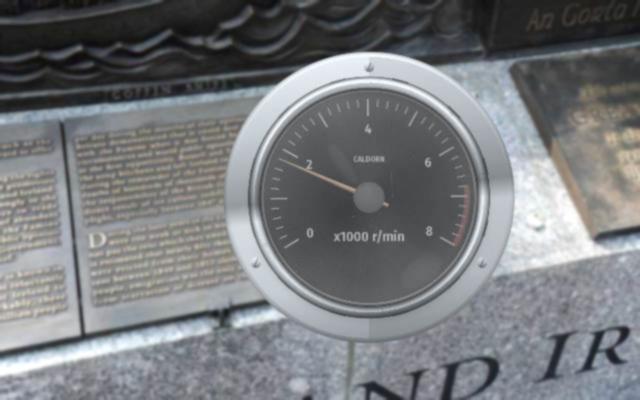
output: **1800** rpm
